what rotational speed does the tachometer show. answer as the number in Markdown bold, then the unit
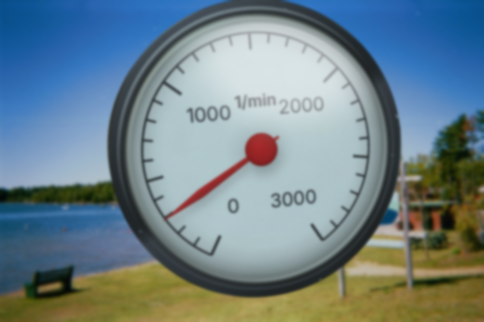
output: **300** rpm
